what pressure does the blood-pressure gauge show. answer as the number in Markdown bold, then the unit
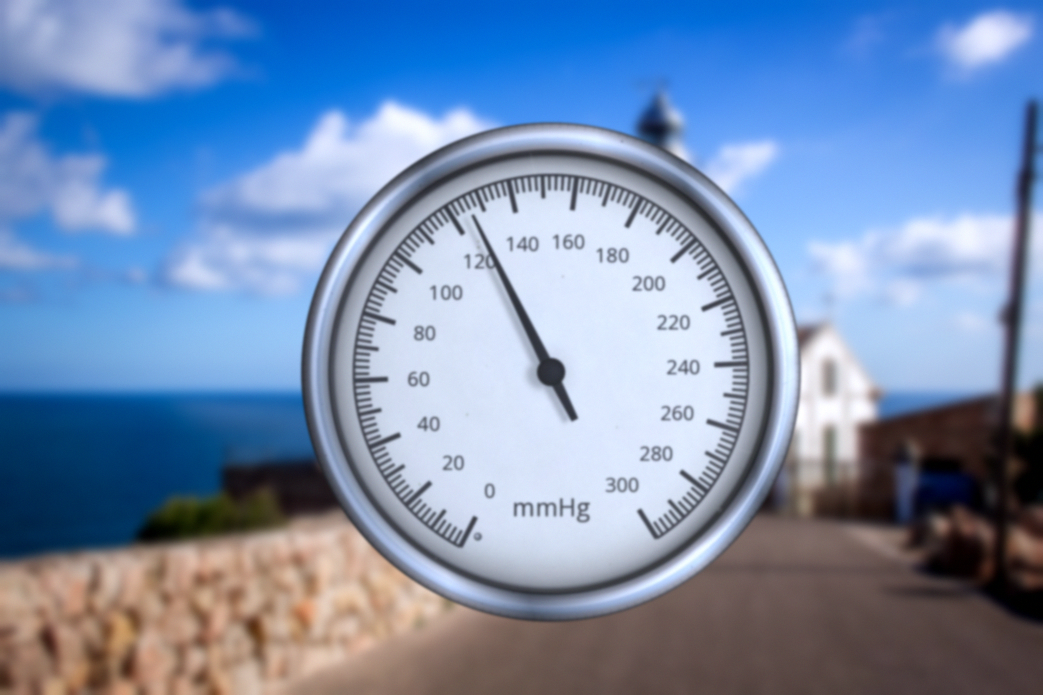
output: **126** mmHg
